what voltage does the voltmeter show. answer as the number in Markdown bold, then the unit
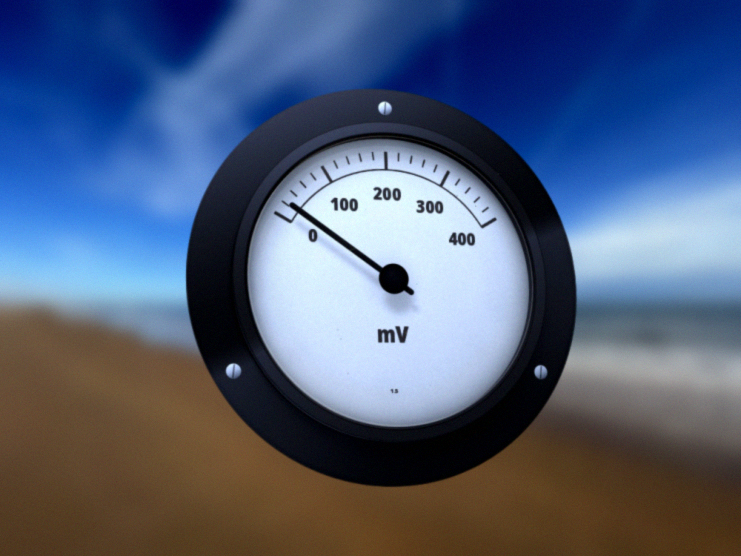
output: **20** mV
